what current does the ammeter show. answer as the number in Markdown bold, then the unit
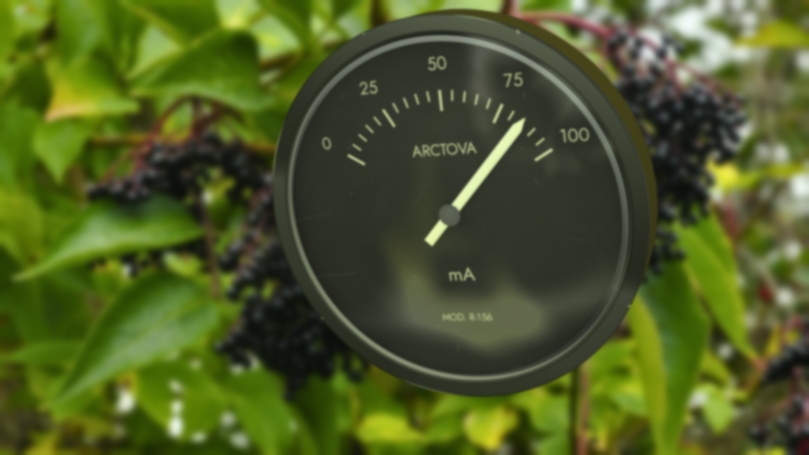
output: **85** mA
